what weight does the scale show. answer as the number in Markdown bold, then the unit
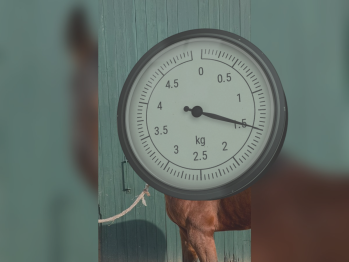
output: **1.5** kg
